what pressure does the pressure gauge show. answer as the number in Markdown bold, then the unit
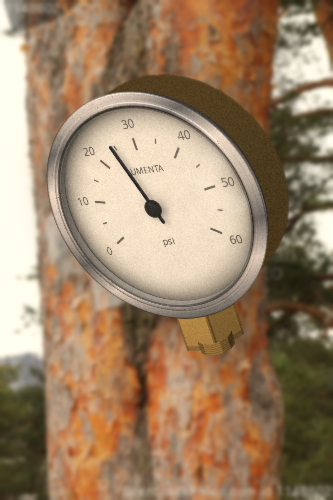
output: **25** psi
